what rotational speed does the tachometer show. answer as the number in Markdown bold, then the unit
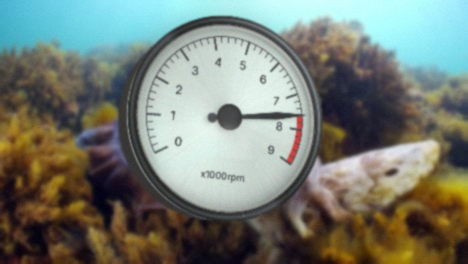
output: **7600** rpm
